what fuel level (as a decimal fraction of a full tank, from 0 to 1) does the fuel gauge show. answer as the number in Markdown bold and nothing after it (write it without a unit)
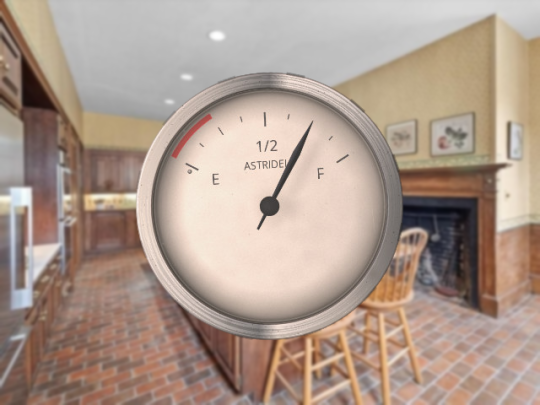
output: **0.75**
